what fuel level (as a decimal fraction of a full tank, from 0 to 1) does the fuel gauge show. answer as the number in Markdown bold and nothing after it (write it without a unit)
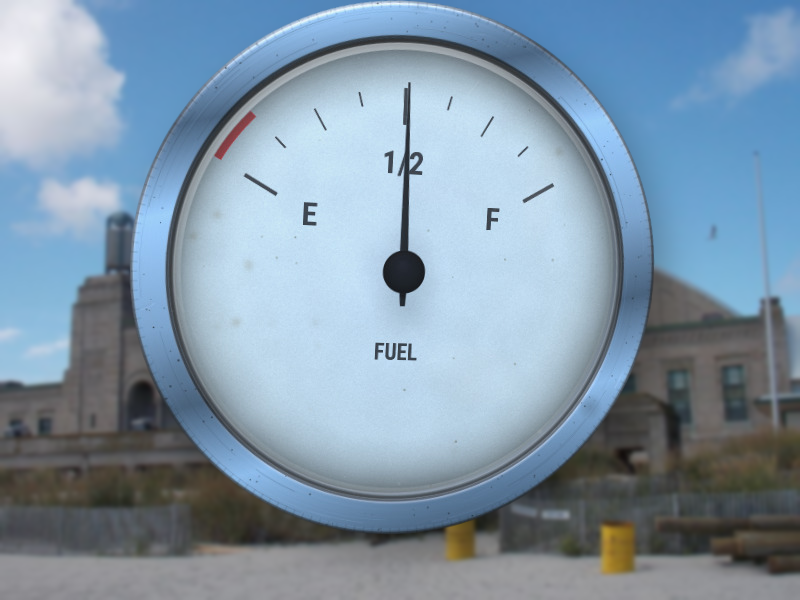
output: **0.5**
